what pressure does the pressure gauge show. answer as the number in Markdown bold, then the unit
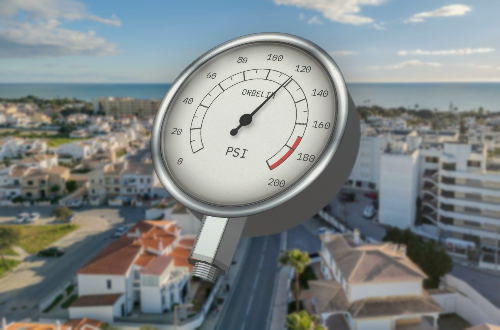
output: **120** psi
